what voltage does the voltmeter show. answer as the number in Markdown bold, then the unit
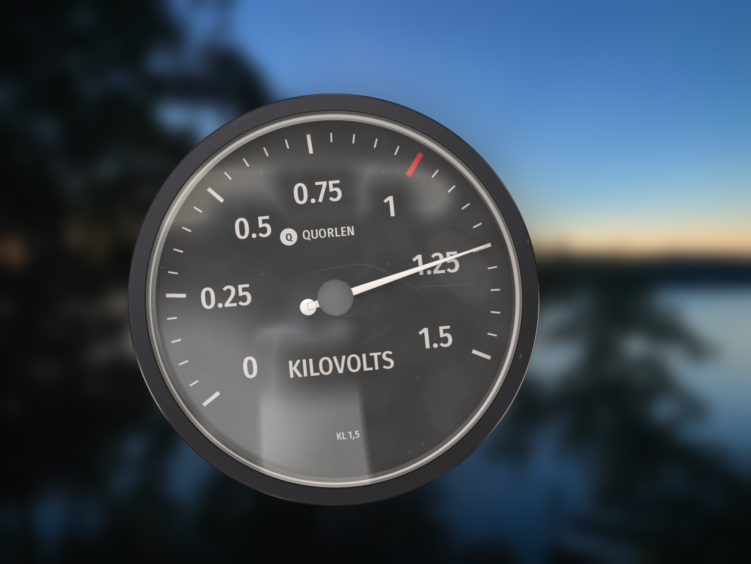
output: **1.25** kV
